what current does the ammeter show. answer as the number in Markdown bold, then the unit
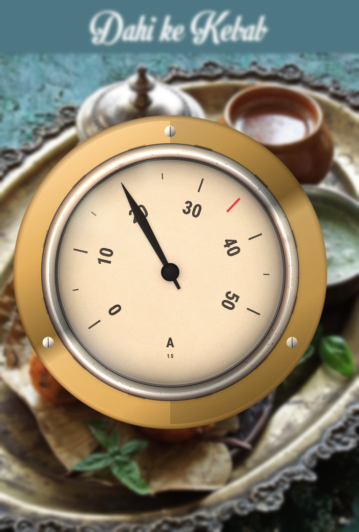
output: **20** A
